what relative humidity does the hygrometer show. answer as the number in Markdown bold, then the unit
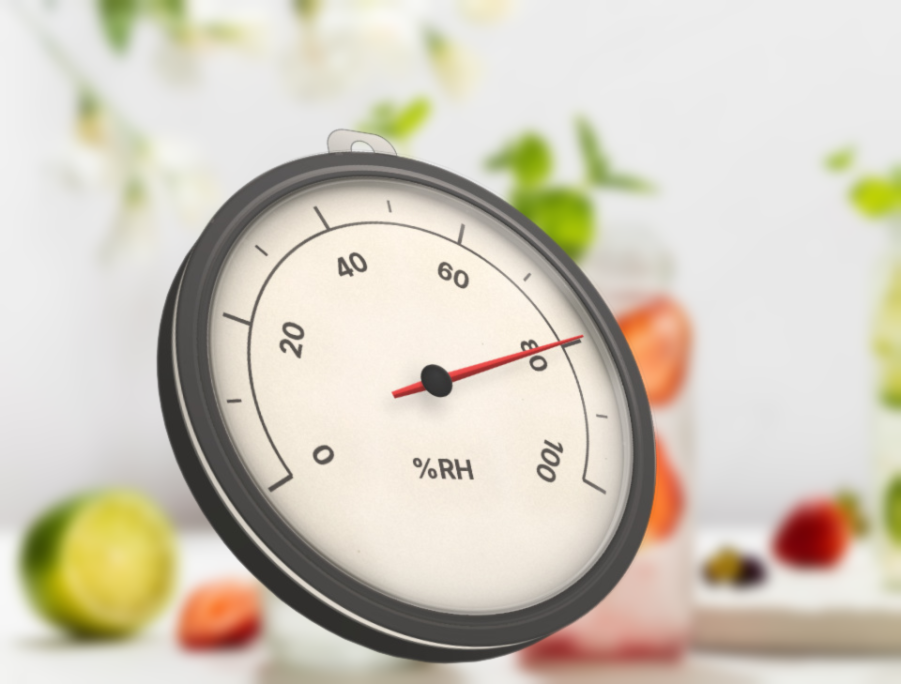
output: **80** %
